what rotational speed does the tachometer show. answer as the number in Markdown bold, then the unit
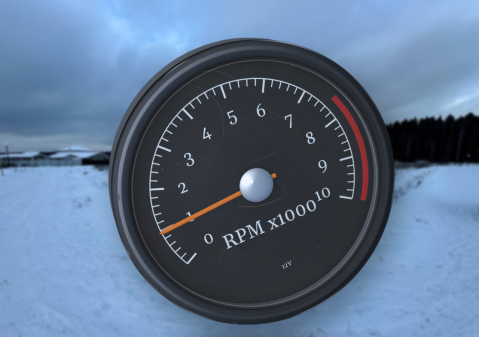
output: **1000** rpm
